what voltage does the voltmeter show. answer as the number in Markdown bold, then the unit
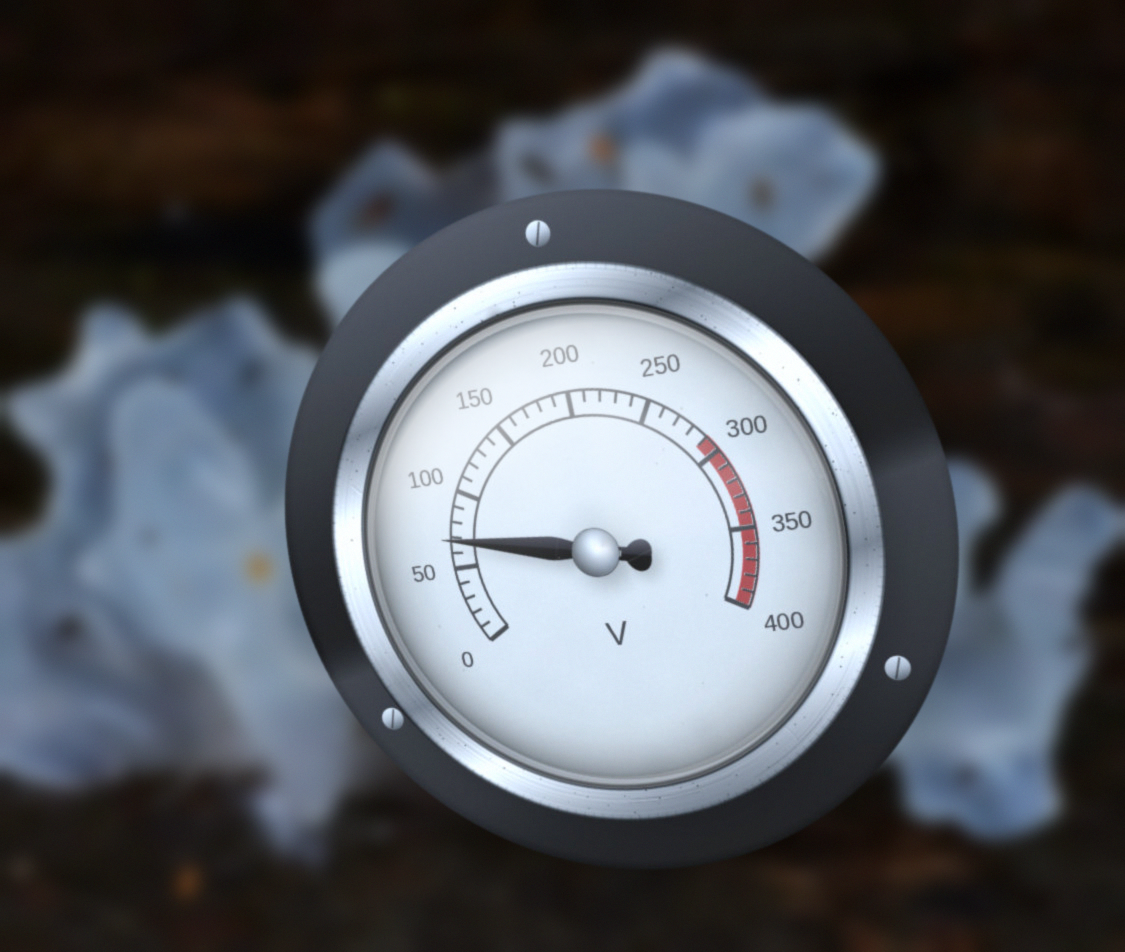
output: **70** V
